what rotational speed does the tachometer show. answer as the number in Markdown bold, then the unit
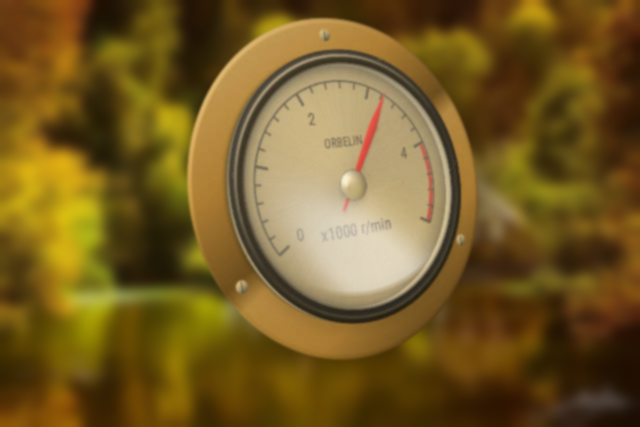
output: **3200** rpm
